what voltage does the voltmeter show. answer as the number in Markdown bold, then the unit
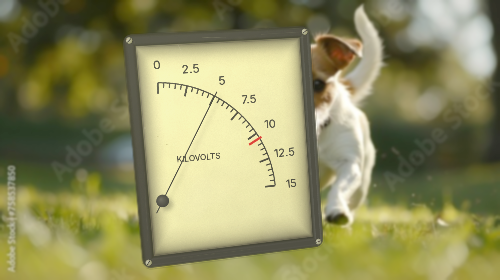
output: **5** kV
